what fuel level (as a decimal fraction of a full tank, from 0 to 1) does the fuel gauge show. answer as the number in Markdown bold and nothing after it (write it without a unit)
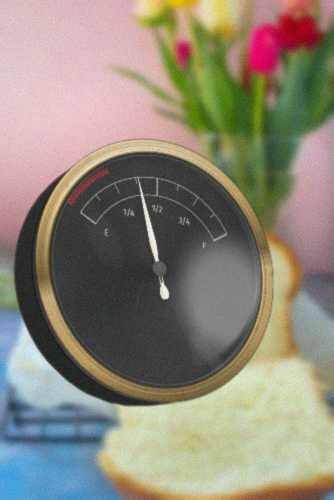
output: **0.375**
